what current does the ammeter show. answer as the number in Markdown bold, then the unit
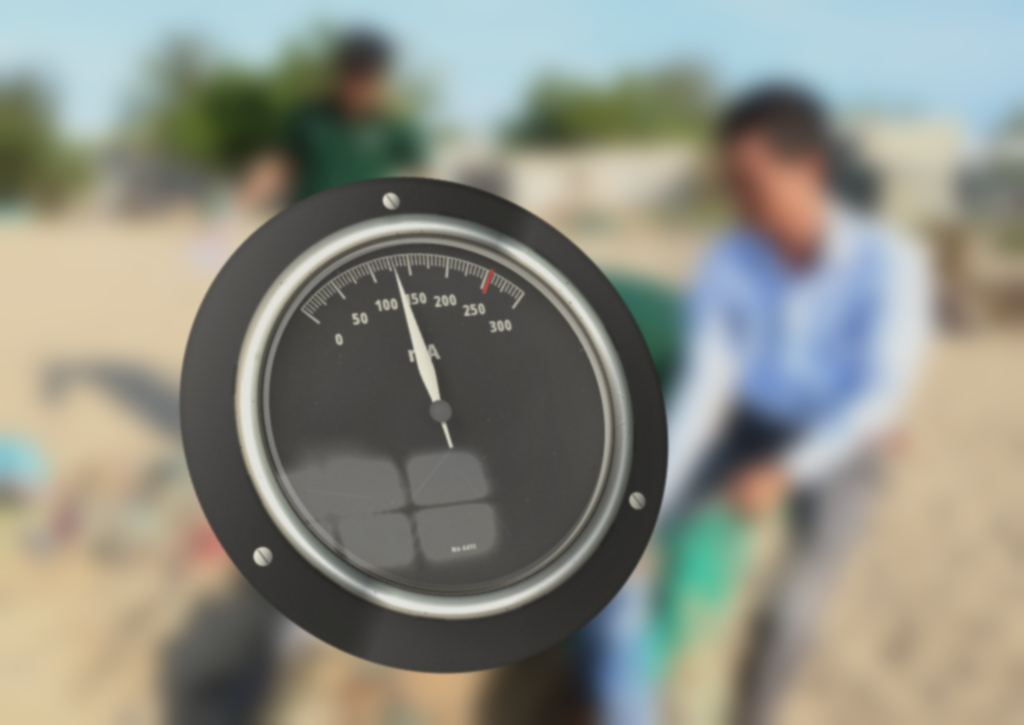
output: **125** mA
